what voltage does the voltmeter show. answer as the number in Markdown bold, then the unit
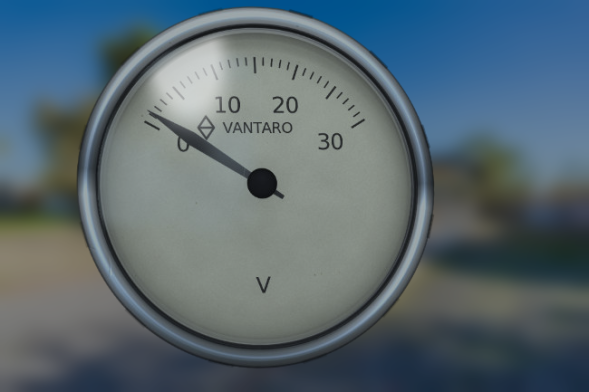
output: **1** V
